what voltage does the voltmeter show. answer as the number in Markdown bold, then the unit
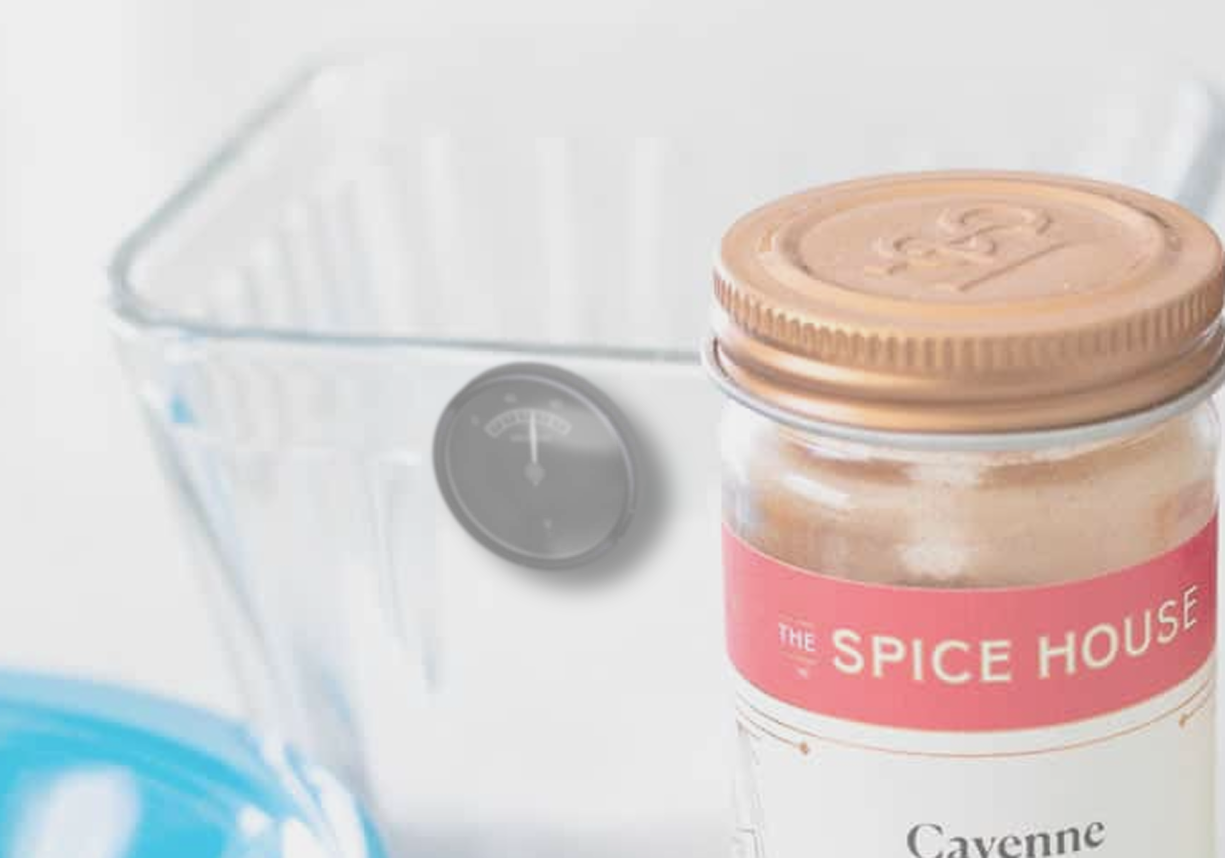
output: **60** V
